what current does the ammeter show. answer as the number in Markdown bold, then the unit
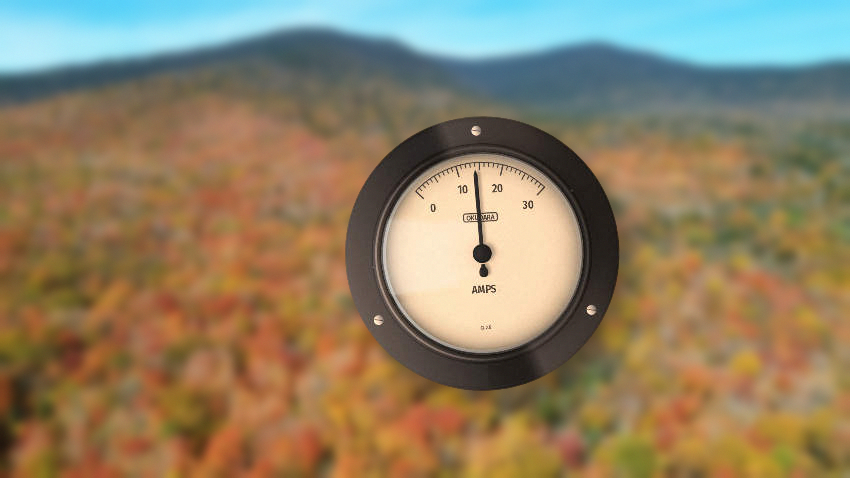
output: **14** A
